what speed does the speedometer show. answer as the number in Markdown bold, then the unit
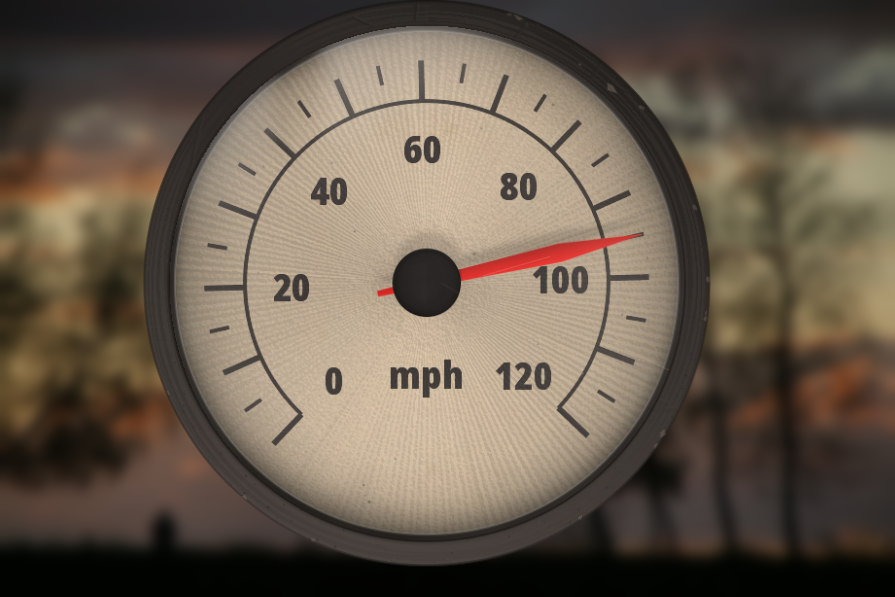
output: **95** mph
